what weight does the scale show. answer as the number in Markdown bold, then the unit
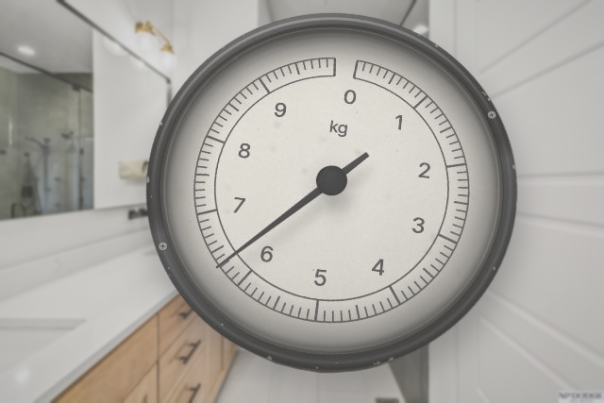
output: **6.3** kg
